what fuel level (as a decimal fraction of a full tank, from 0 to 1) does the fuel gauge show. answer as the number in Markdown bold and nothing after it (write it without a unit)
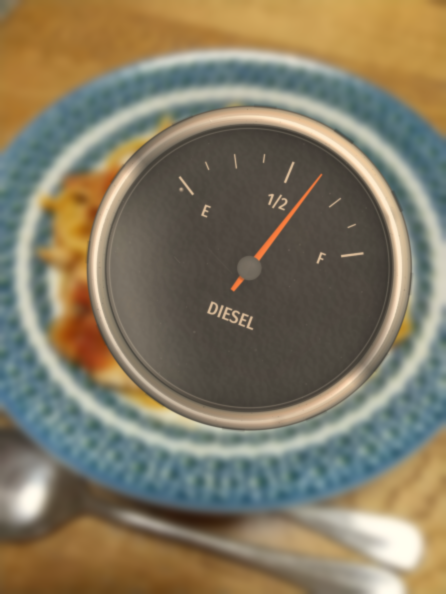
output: **0.625**
